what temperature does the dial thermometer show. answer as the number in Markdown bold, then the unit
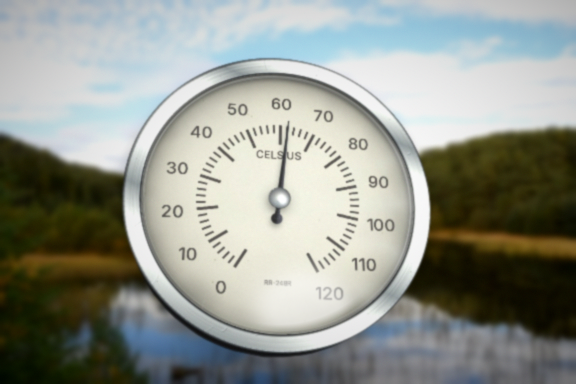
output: **62** °C
